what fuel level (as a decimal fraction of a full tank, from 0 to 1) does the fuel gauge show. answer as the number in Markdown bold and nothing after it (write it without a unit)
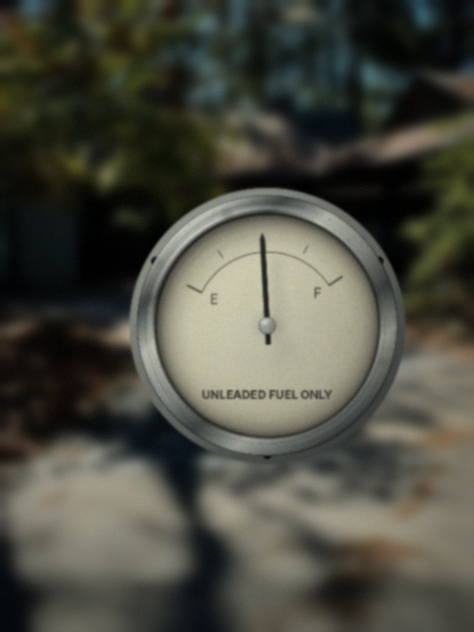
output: **0.5**
